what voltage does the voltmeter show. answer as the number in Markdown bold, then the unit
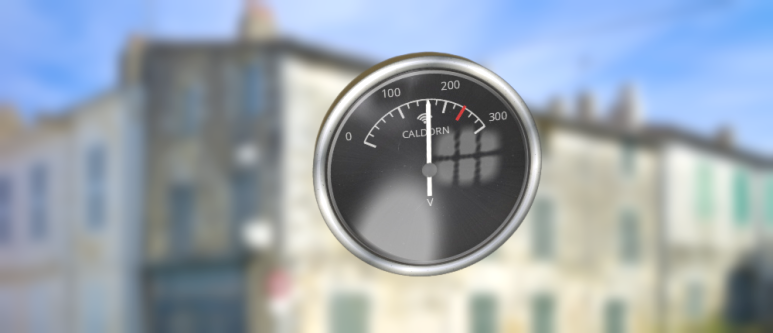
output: **160** V
